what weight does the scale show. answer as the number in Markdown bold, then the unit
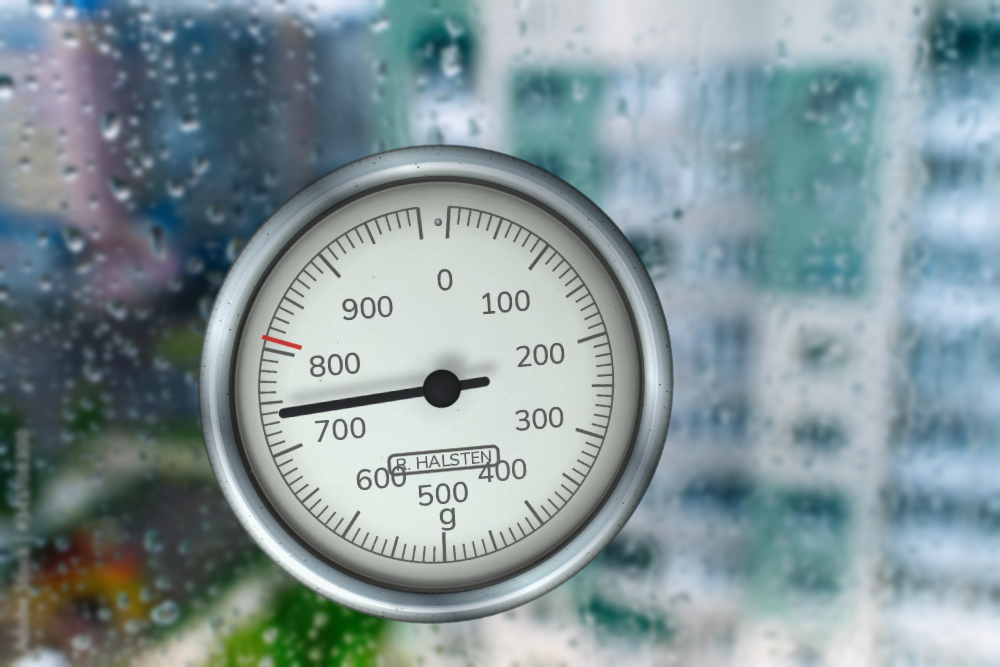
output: **740** g
